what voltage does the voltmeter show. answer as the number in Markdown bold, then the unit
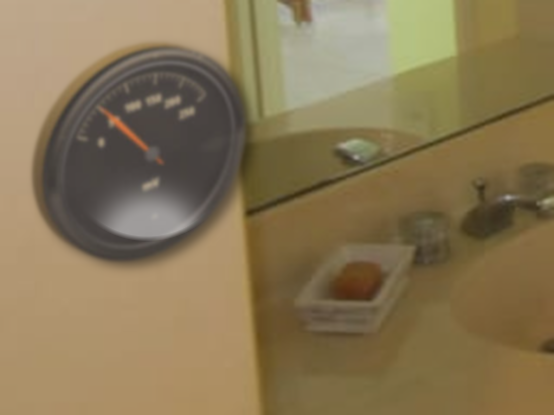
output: **50** mV
